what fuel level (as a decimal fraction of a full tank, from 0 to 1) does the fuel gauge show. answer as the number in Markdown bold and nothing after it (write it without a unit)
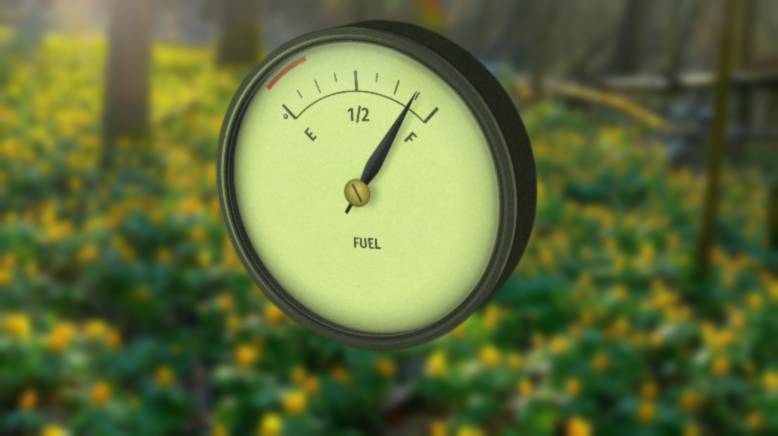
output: **0.875**
